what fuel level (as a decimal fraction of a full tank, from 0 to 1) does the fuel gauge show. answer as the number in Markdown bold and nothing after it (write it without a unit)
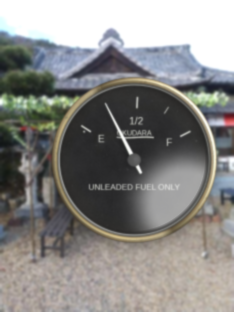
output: **0.25**
